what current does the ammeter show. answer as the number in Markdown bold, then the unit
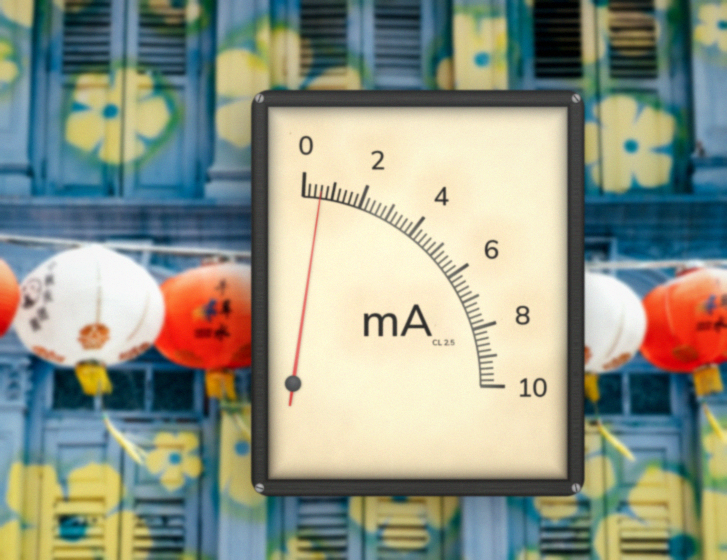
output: **0.6** mA
